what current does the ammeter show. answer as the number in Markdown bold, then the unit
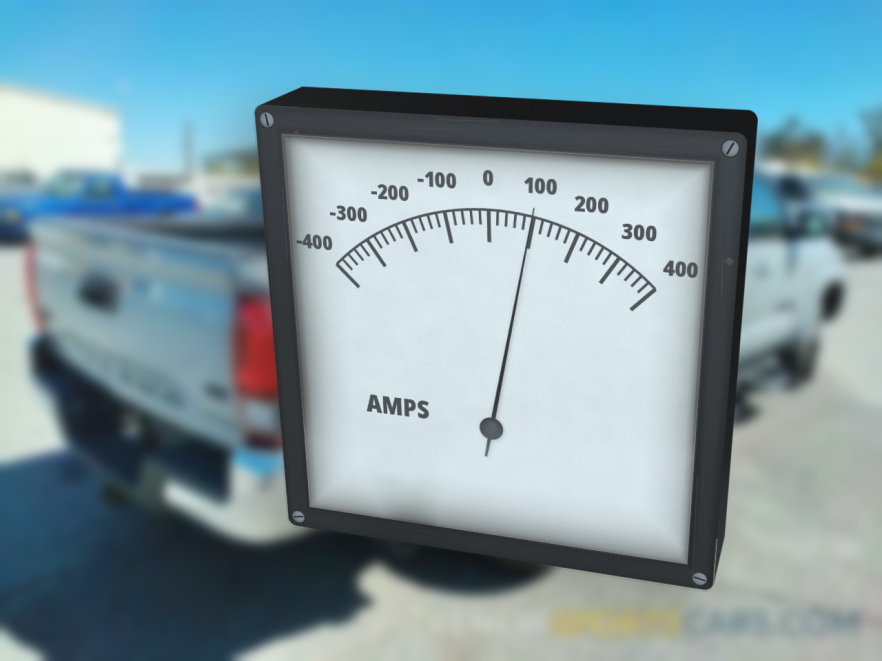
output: **100** A
